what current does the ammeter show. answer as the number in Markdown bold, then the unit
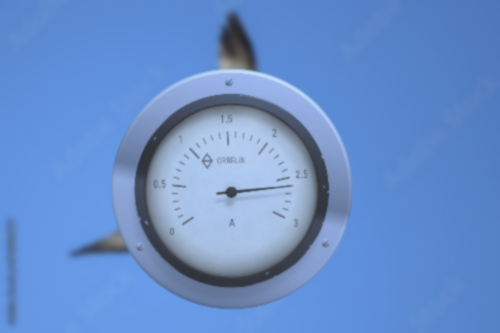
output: **2.6** A
